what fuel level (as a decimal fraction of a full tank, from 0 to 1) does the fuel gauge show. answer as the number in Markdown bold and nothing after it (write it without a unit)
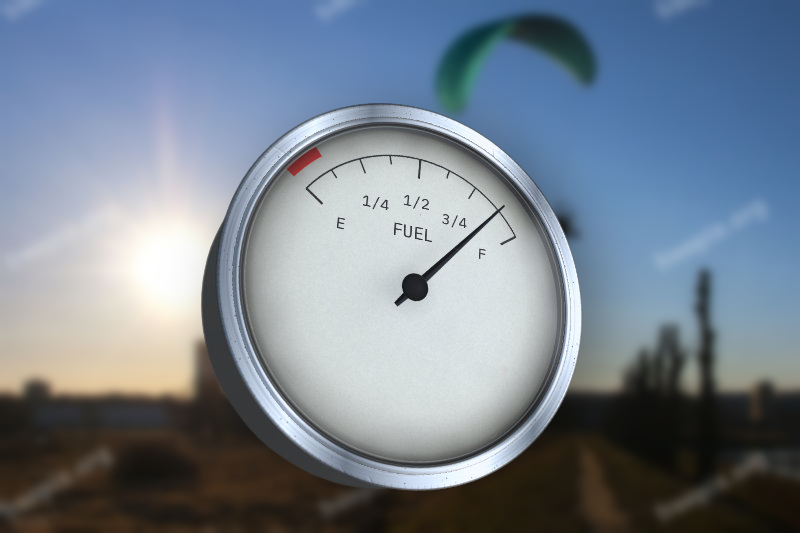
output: **0.875**
